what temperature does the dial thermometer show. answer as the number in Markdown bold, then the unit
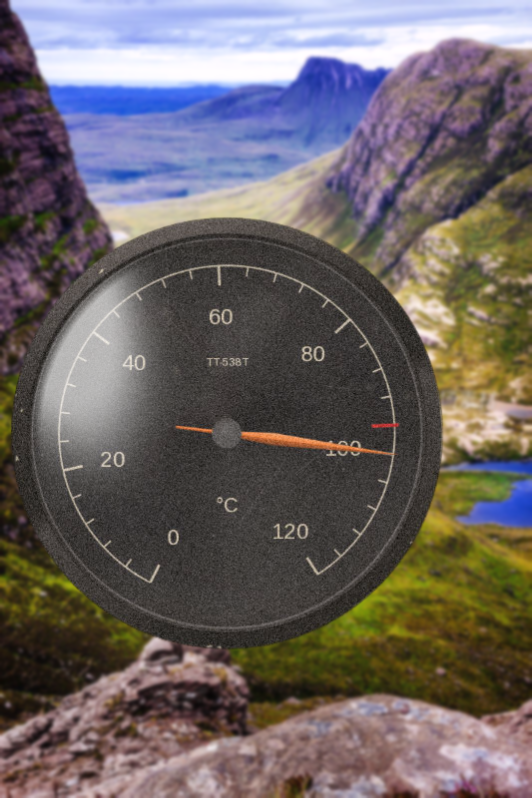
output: **100** °C
